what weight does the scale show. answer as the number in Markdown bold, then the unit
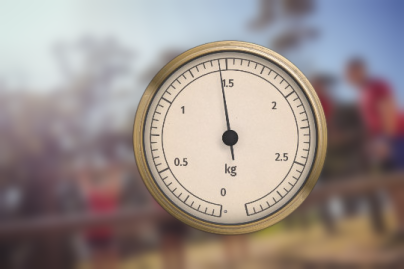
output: **1.45** kg
